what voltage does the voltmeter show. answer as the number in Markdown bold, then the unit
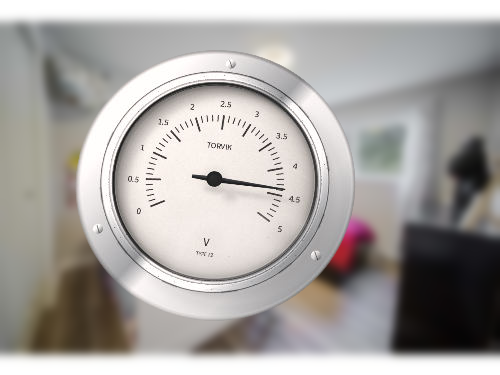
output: **4.4** V
